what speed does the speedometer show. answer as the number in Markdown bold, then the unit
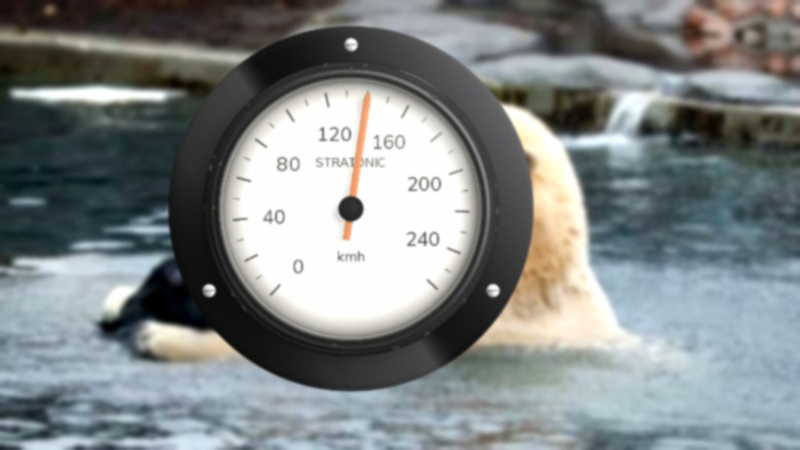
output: **140** km/h
